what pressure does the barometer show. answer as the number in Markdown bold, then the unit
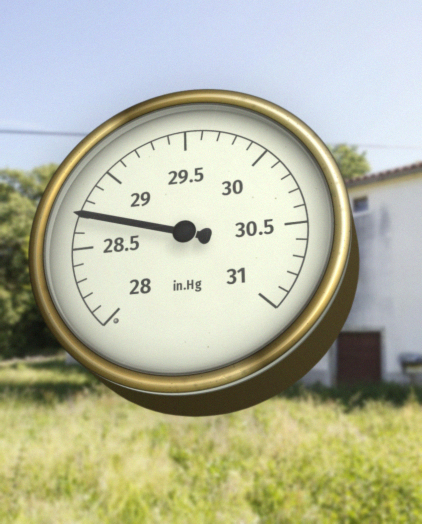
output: **28.7** inHg
